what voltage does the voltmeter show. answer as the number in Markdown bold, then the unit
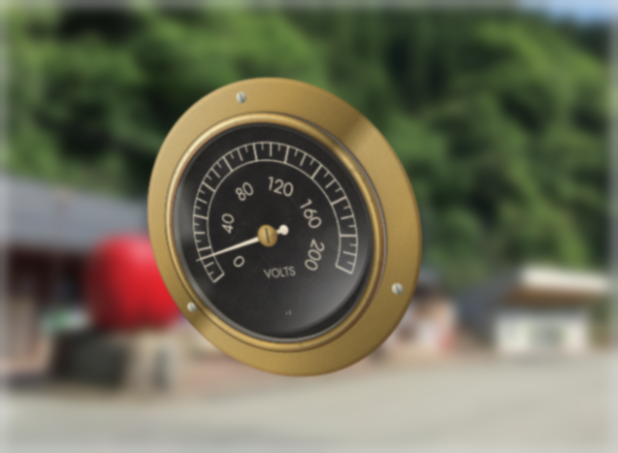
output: **15** V
